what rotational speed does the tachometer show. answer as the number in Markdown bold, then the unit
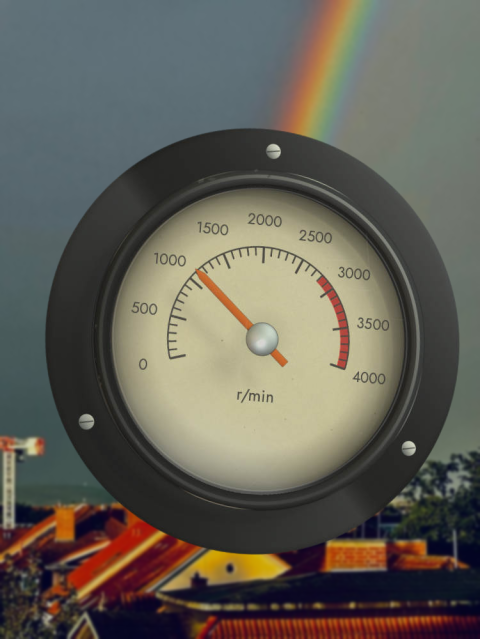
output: **1100** rpm
